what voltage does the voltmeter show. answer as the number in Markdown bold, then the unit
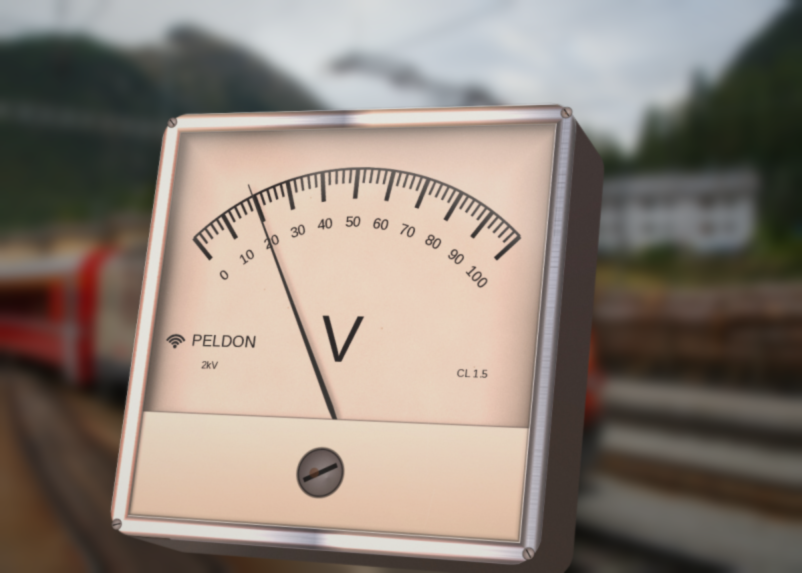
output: **20** V
